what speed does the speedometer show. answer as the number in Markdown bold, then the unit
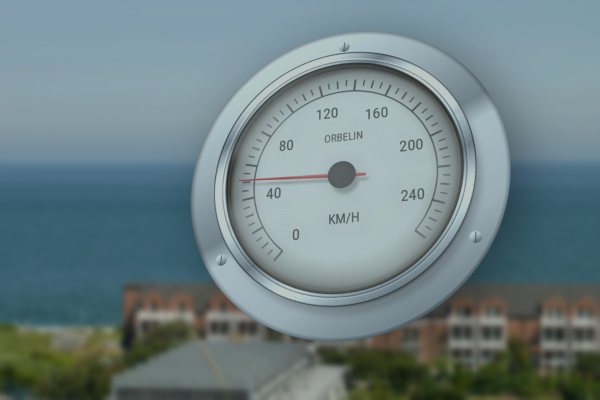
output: **50** km/h
